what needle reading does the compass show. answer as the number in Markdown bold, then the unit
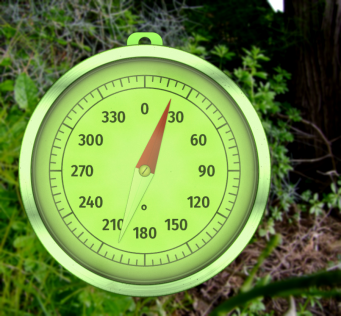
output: **20** °
